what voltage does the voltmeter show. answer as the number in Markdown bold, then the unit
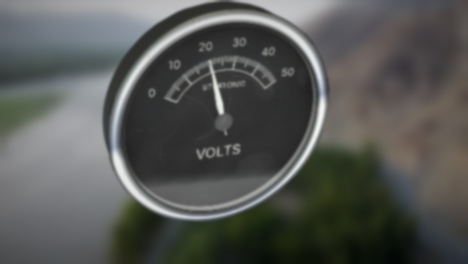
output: **20** V
